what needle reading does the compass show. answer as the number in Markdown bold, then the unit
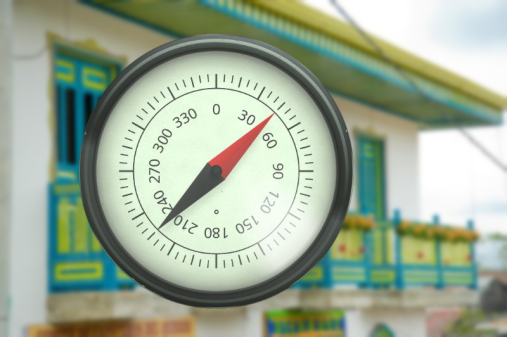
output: **45** °
